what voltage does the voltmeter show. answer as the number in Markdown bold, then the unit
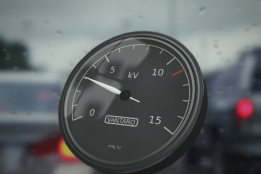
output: **3** kV
